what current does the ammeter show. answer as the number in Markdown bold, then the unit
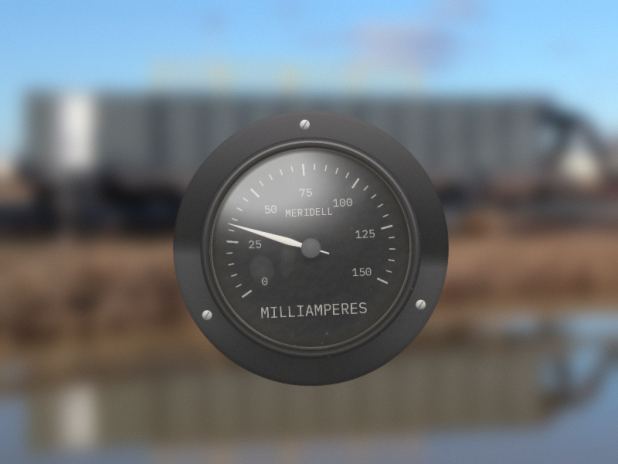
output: **32.5** mA
